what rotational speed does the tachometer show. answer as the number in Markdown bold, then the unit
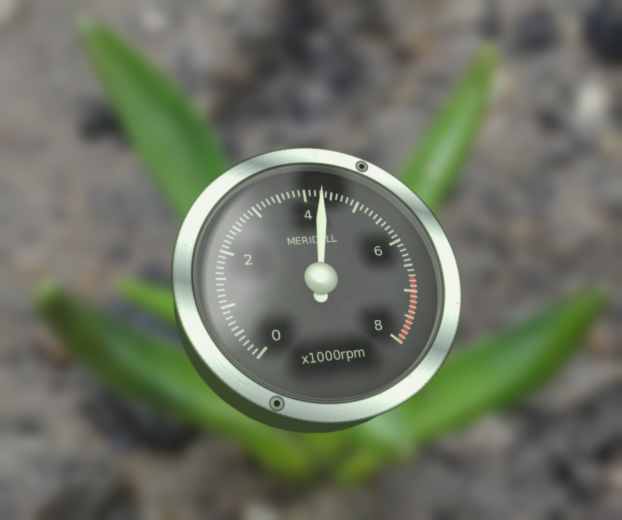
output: **4300** rpm
